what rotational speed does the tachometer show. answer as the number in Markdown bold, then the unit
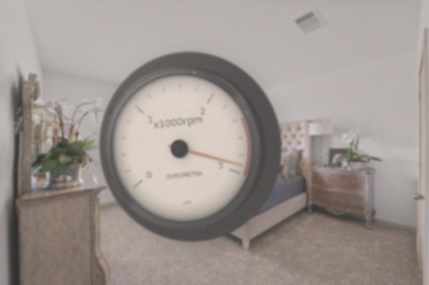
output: **2900** rpm
